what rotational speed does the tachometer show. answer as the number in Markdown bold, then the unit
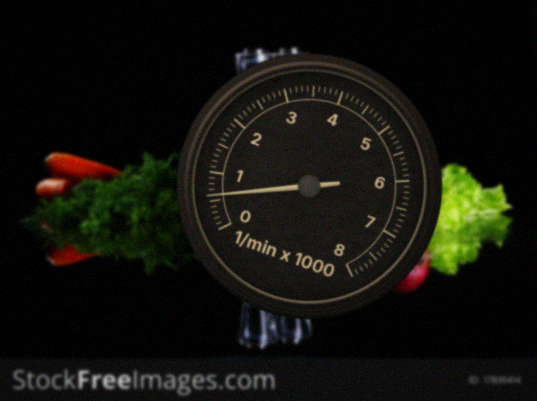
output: **600** rpm
